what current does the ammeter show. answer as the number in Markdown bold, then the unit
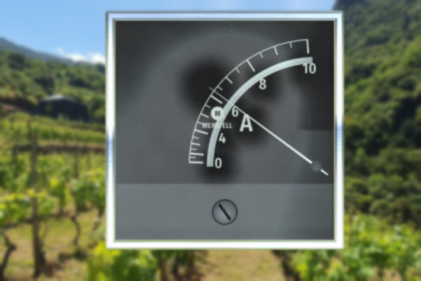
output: **6.25** A
